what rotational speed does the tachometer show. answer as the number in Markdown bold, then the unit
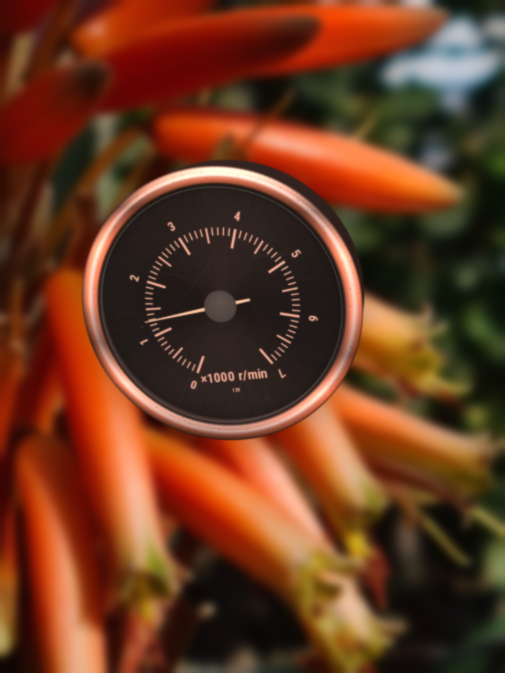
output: **1300** rpm
